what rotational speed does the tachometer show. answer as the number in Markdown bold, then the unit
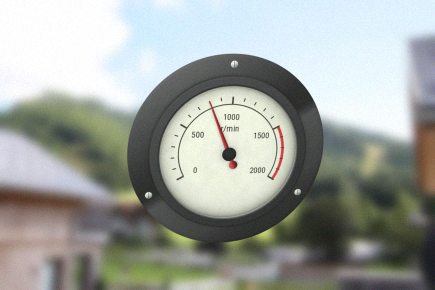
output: **800** rpm
